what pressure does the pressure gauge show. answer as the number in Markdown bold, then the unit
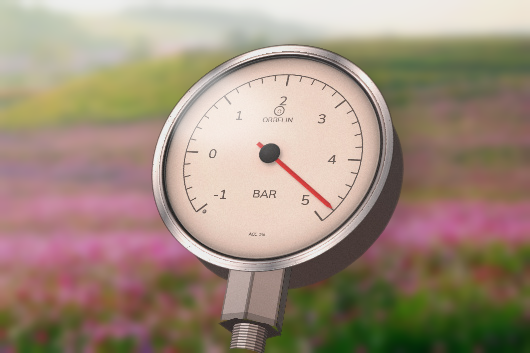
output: **4.8** bar
